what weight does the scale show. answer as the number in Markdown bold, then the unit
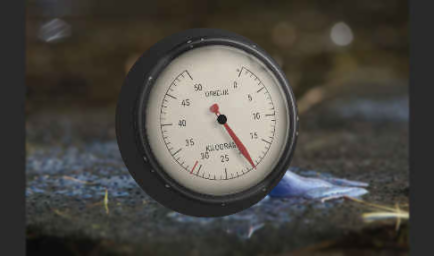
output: **20** kg
